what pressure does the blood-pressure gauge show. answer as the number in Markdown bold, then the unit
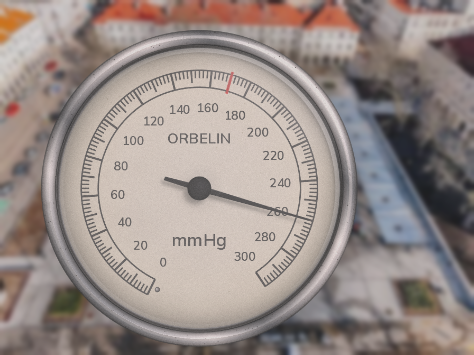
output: **260** mmHg
